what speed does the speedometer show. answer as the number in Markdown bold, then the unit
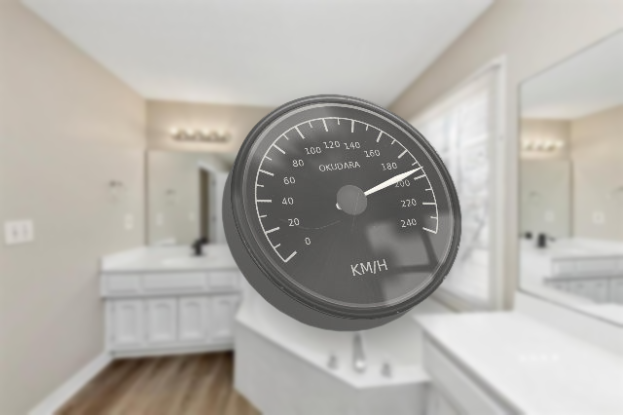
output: **195** km/h
